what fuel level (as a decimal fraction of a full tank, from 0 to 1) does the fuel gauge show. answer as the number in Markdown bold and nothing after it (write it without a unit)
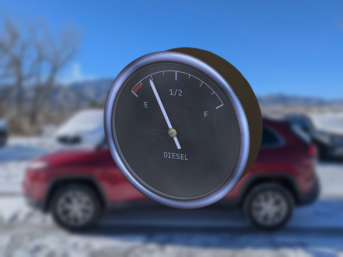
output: **0.25**
